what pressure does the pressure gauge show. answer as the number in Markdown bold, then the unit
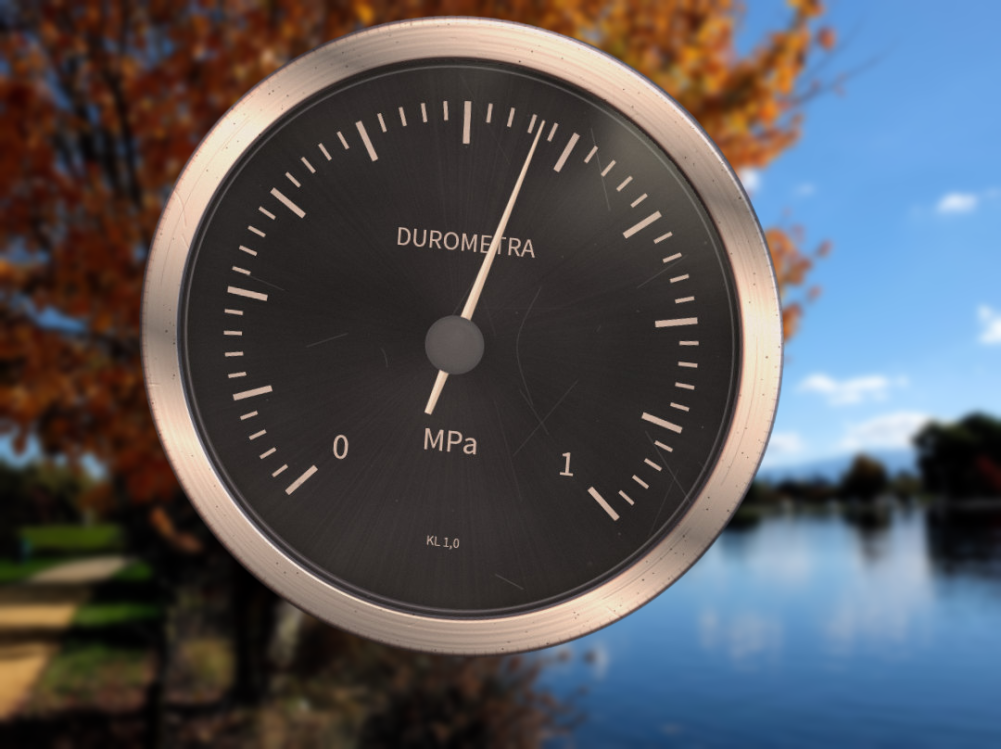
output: **0.57** MPa
